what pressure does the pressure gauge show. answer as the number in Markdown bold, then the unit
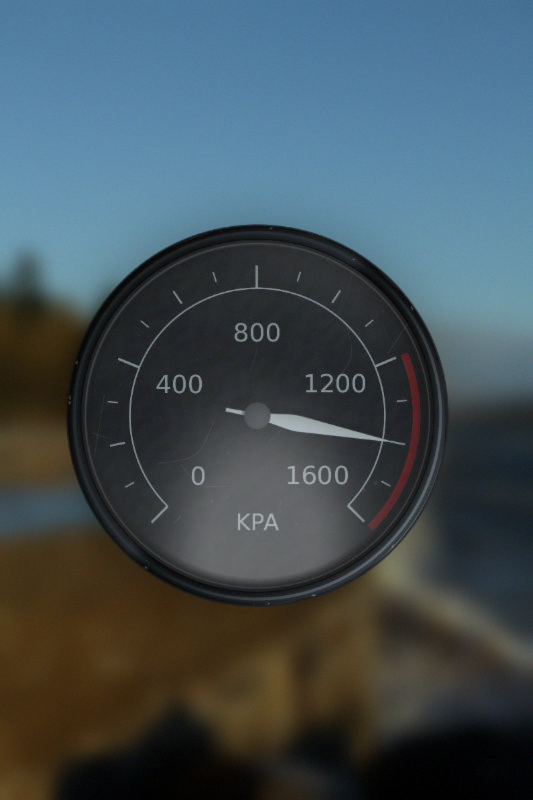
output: **1400** kPa
